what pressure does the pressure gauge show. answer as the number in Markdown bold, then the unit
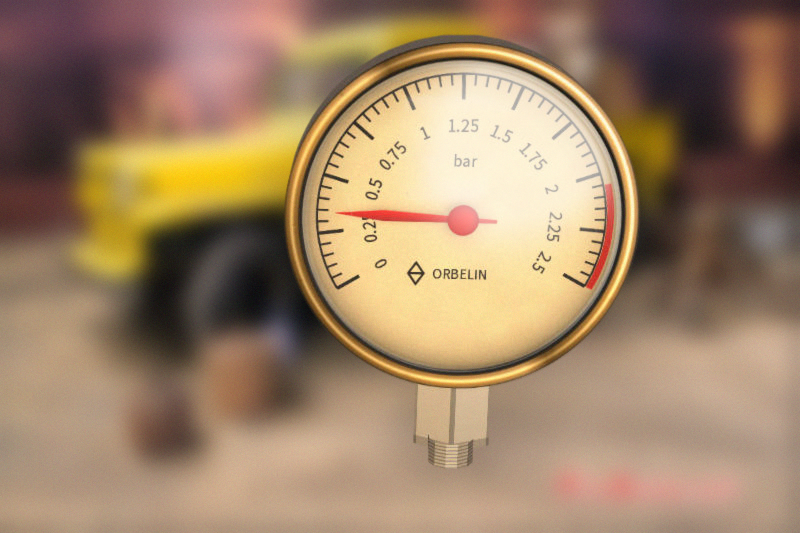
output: **0.35** bar
